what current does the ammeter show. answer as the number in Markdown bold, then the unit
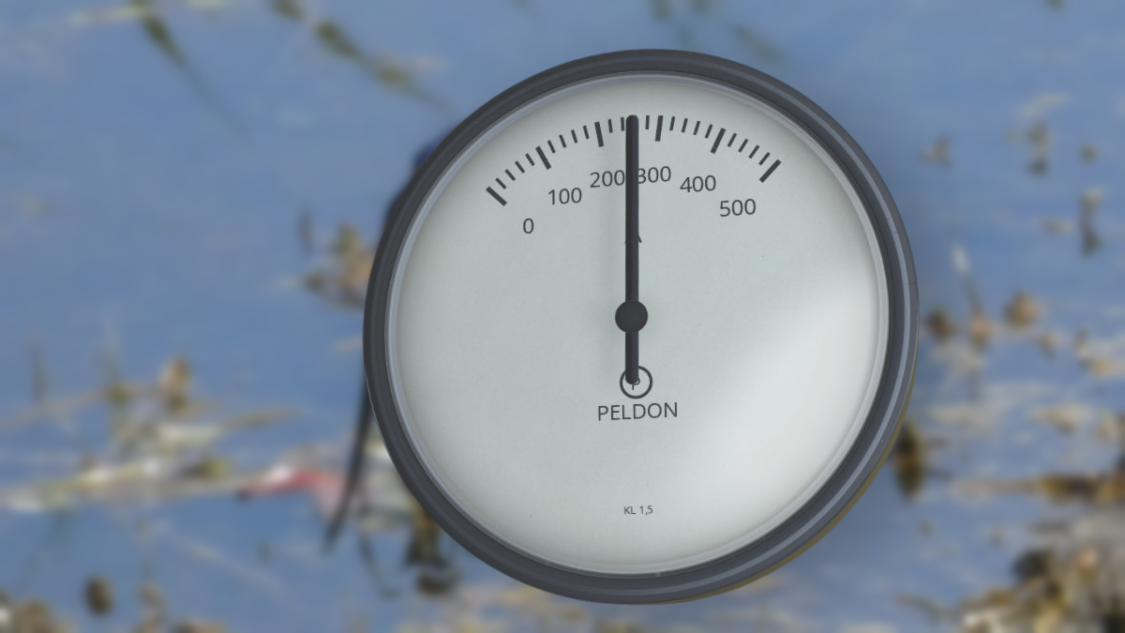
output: **260** A
